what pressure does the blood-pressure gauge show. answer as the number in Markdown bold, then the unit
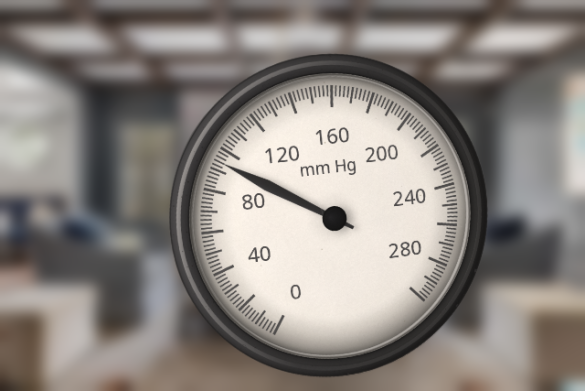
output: **94** mmHg
